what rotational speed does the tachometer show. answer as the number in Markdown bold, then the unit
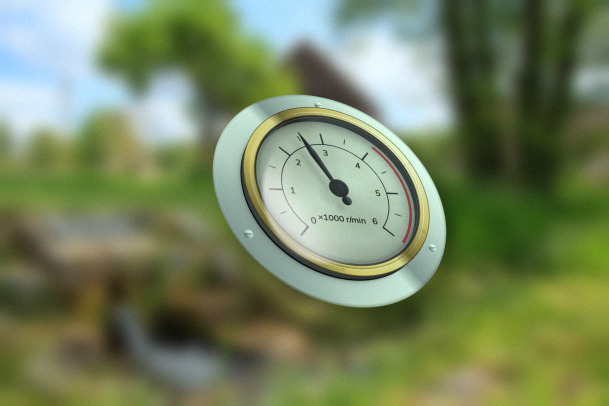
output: **2500** rpm
